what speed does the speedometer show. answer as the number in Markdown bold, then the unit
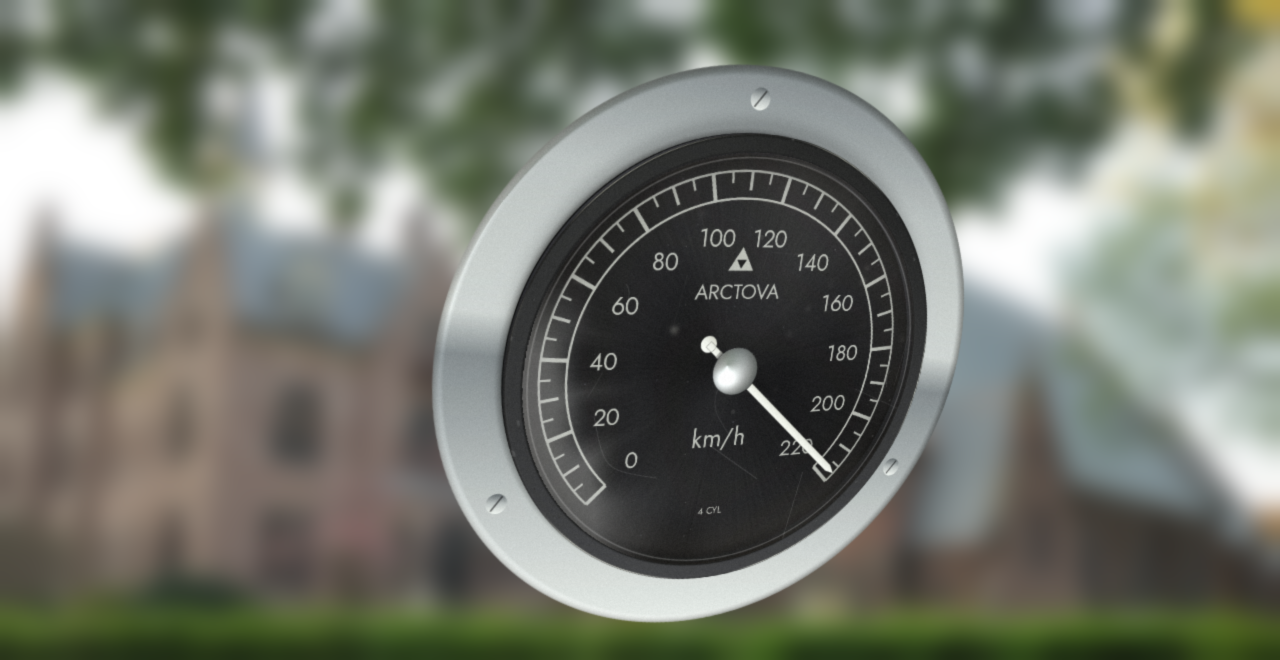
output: **217.5** km/h
